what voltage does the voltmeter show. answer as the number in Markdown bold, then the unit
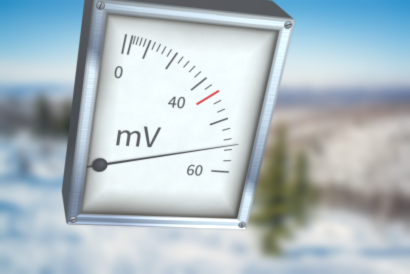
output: **55** mV
